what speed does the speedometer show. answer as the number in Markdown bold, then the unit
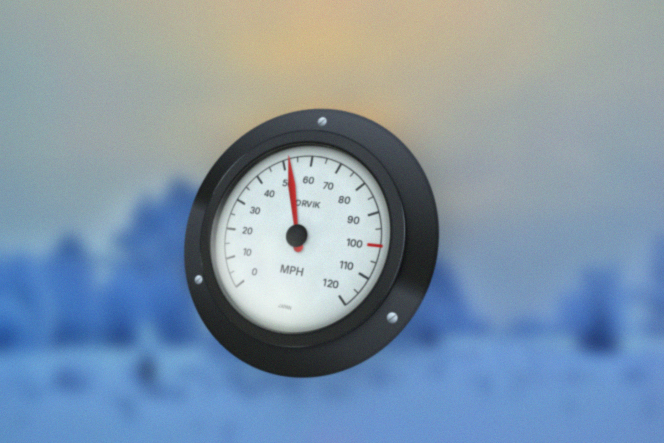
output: **52.5** mph
